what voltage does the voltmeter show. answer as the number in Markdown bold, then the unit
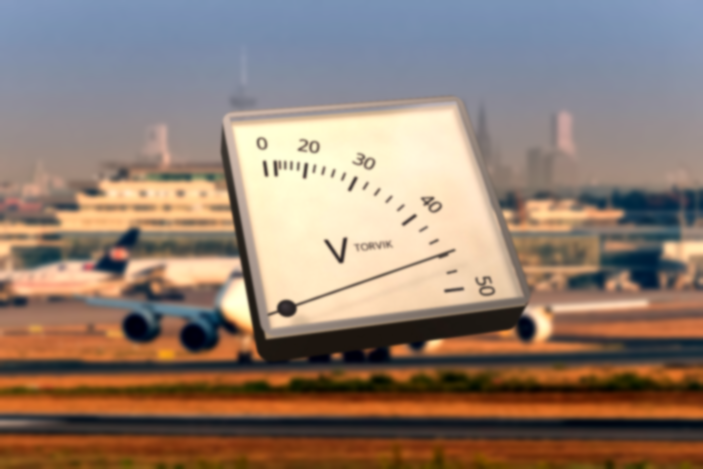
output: **46** V
